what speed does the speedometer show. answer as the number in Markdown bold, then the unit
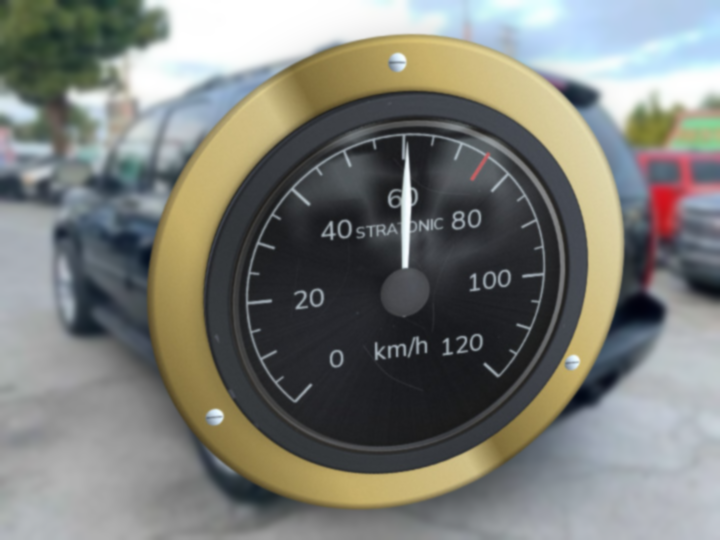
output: **60** km/h
